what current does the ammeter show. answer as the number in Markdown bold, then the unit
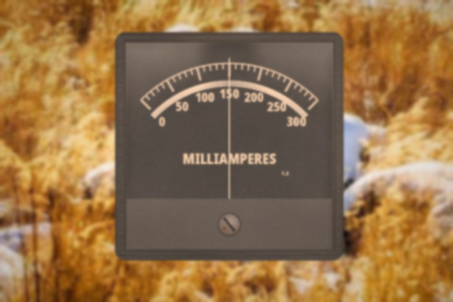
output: **150** mA
